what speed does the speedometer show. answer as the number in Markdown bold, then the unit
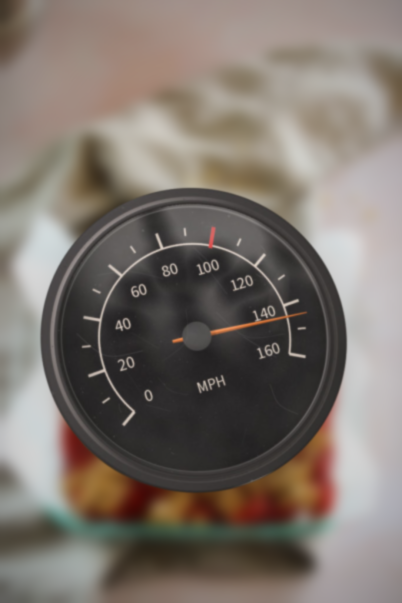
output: **145** mph
